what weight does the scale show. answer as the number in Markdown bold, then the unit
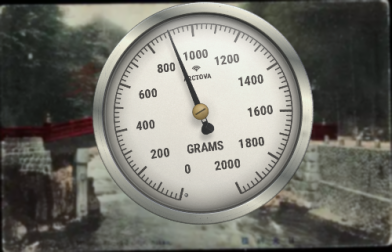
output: **900** g
